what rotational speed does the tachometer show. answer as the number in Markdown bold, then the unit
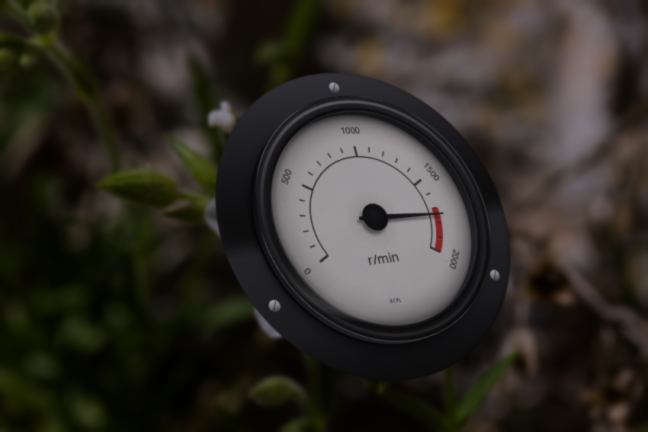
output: **1750** rpm
